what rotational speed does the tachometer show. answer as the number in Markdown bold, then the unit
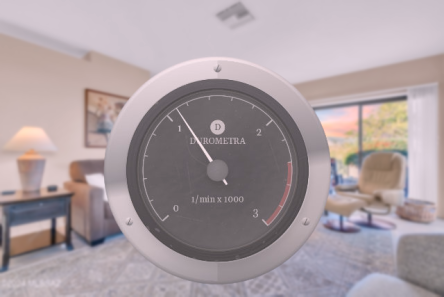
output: **1100** rpm
